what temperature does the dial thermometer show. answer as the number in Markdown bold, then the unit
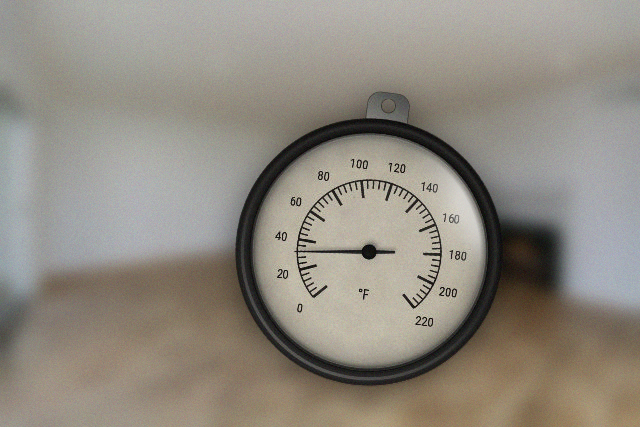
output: **32** °F
